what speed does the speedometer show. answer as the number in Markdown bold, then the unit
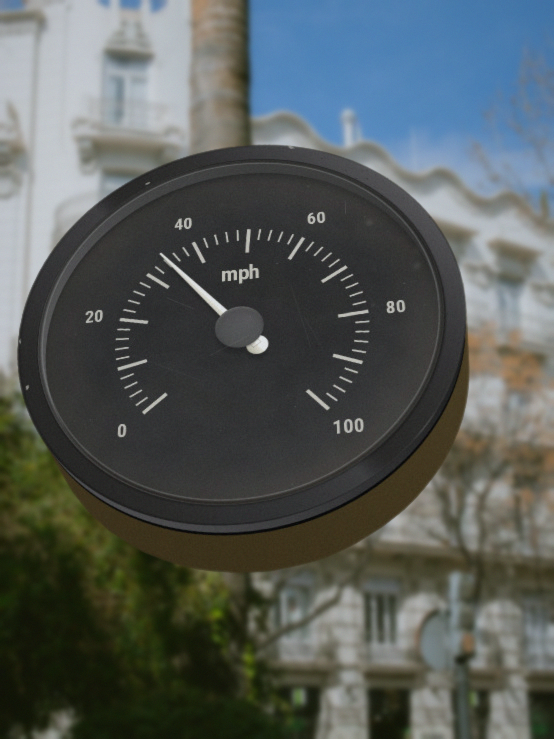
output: **34** mph
